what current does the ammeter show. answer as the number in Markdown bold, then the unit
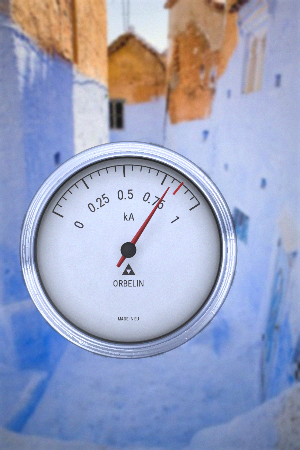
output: **0.8** kA
